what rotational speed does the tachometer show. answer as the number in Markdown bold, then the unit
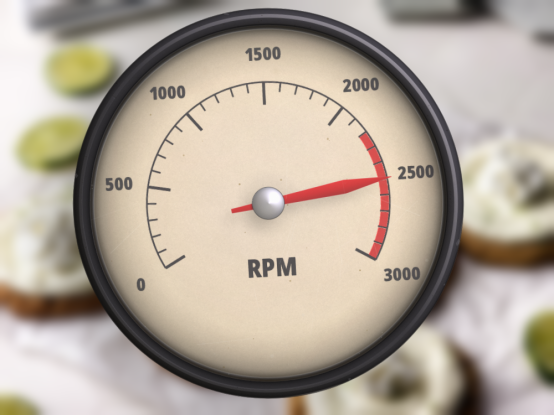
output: **2500** rpm
